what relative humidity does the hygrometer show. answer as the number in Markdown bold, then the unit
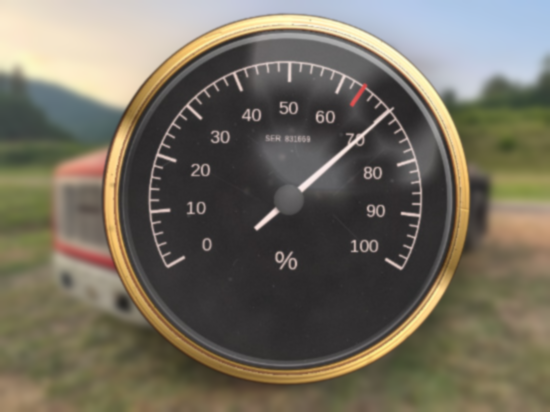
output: **70** %
